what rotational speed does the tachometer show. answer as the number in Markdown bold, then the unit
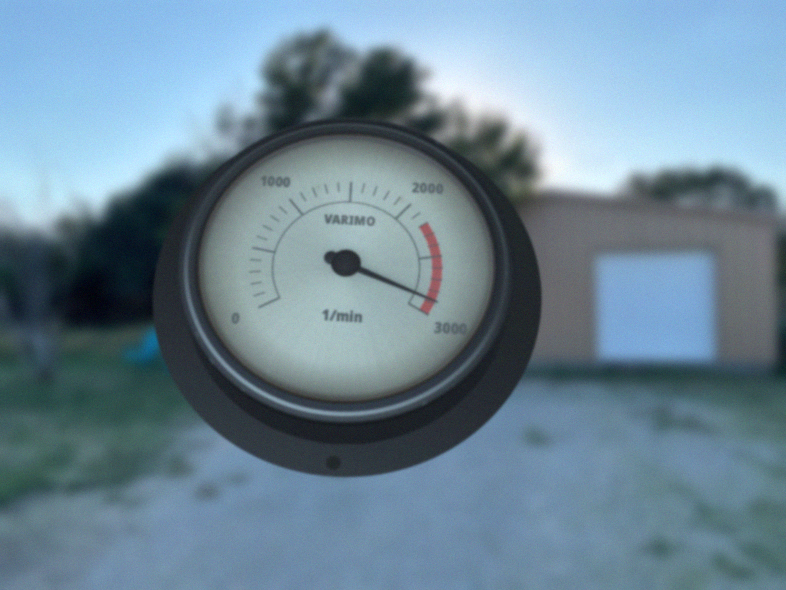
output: **2900** rpm
